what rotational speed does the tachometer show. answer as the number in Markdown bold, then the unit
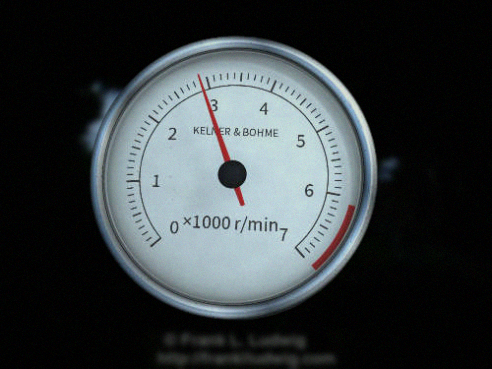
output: **2900** rpm
